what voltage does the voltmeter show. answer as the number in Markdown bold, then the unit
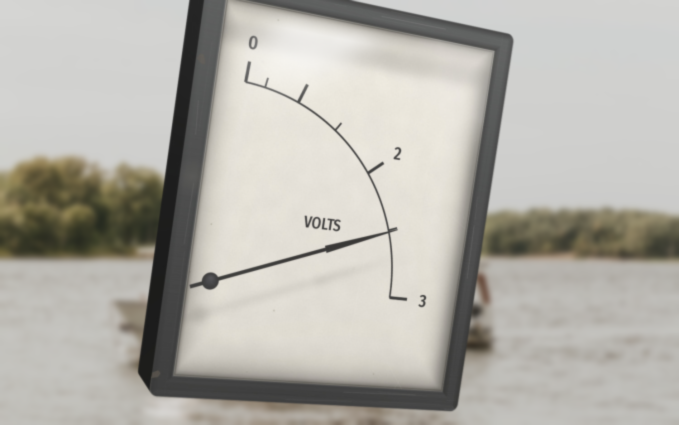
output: **2.5** V
